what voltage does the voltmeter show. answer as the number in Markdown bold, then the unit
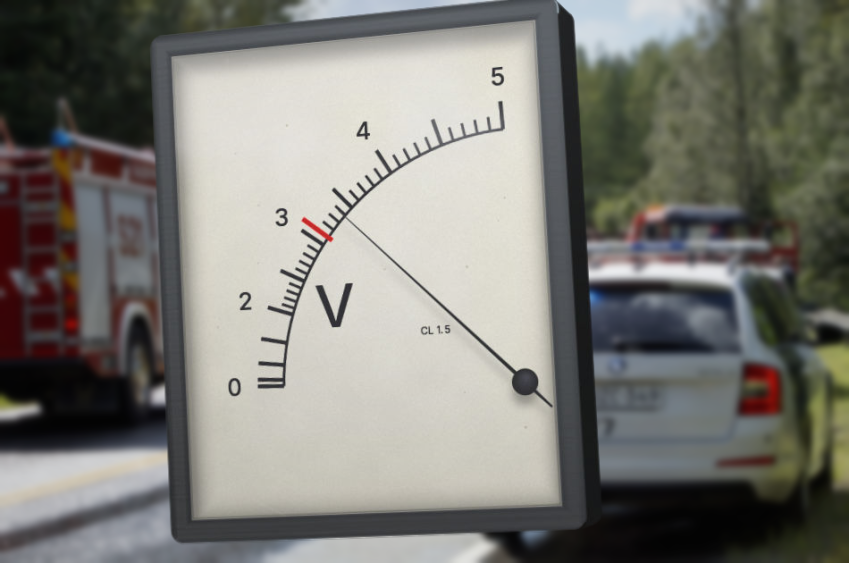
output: **3.4** V
